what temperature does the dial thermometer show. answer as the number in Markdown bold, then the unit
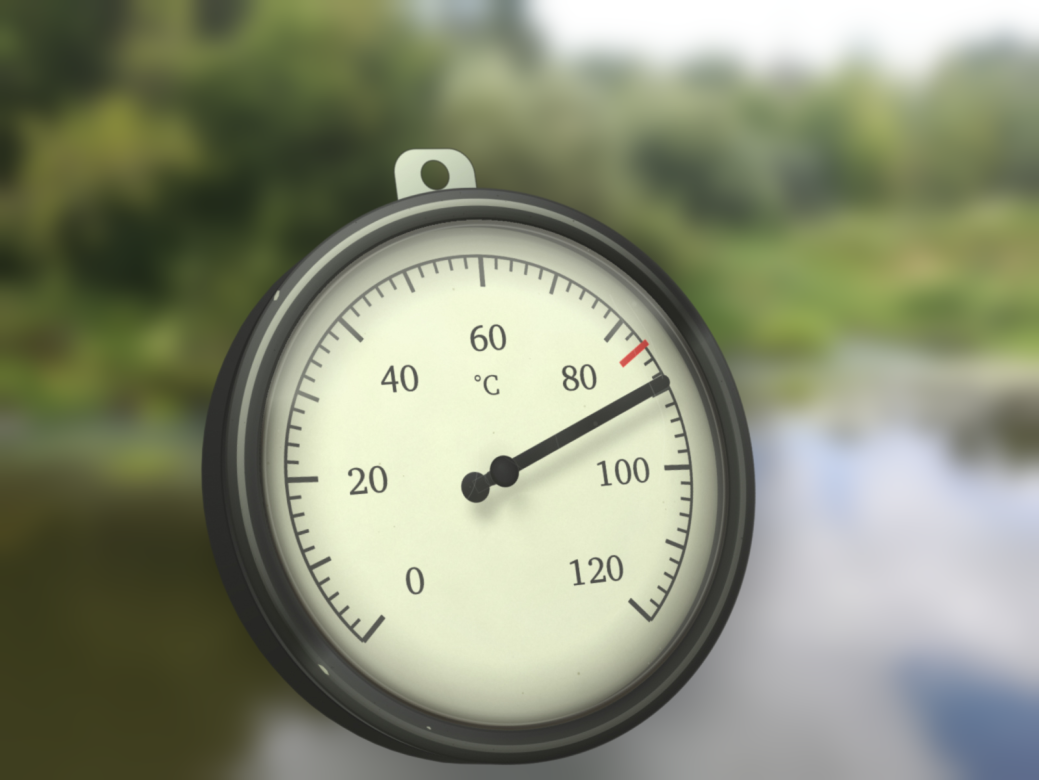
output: **89** °C
